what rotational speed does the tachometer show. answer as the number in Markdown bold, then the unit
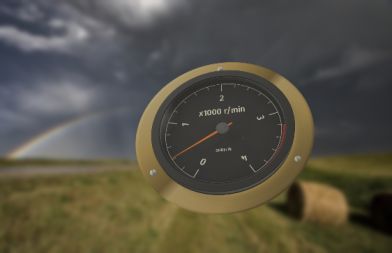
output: **400** rpm
